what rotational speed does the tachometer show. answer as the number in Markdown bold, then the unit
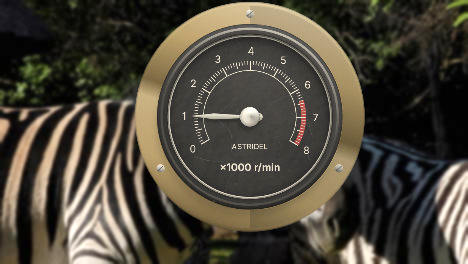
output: **1000** rpm
